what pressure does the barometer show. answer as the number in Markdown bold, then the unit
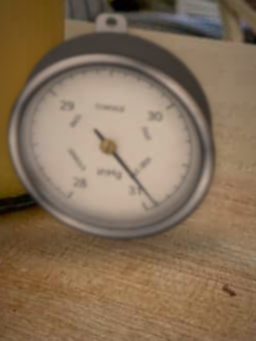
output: **30.9** inHg
